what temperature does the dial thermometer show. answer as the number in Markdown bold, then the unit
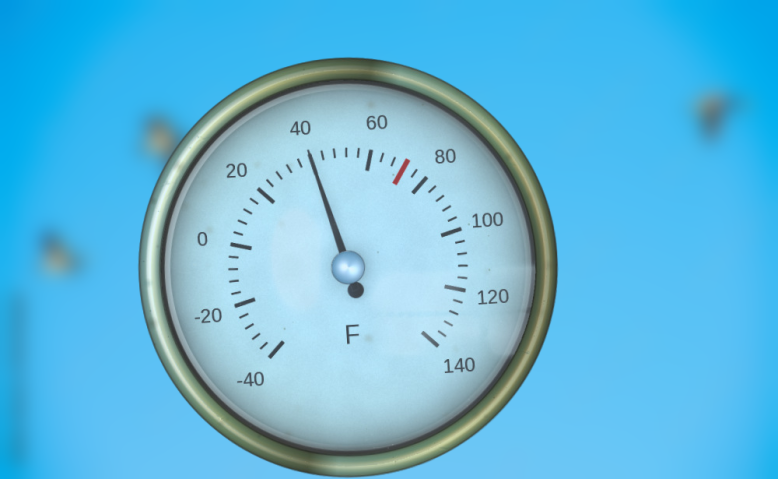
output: **40** °F
